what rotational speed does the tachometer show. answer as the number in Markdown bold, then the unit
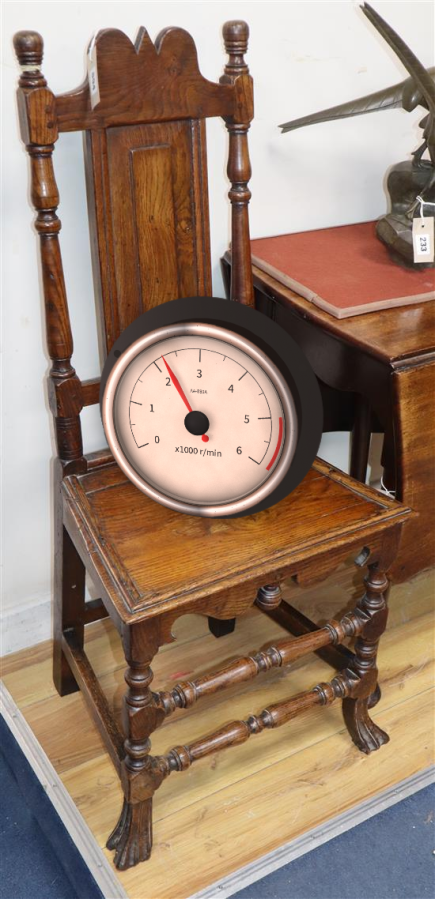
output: **2250** rpm
